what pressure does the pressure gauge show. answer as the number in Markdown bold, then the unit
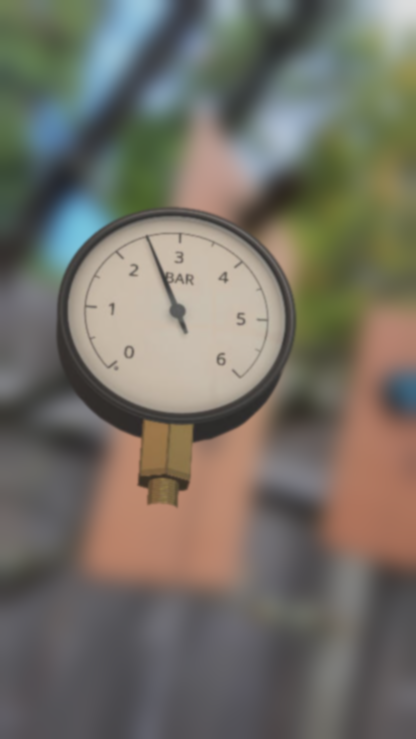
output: **2.5** bar
